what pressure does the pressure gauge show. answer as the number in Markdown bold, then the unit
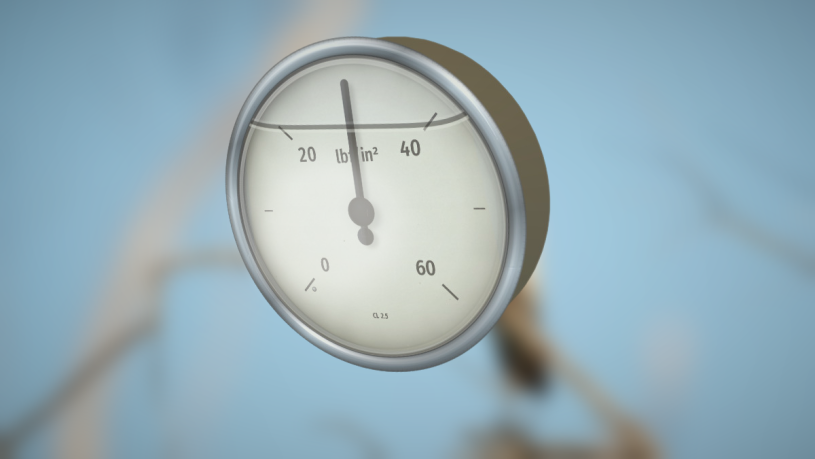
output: **30** psi
